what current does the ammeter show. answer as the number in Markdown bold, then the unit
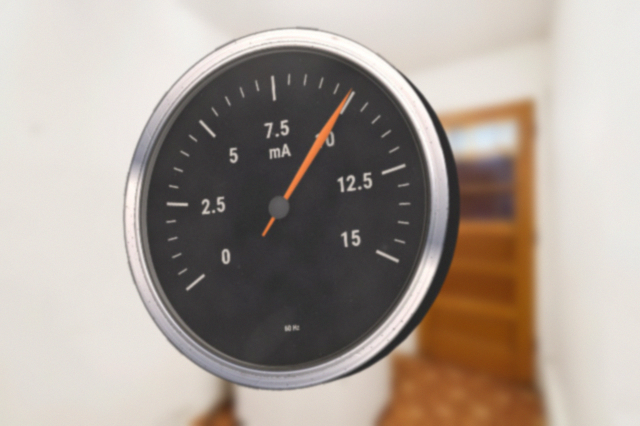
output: **10** mA
